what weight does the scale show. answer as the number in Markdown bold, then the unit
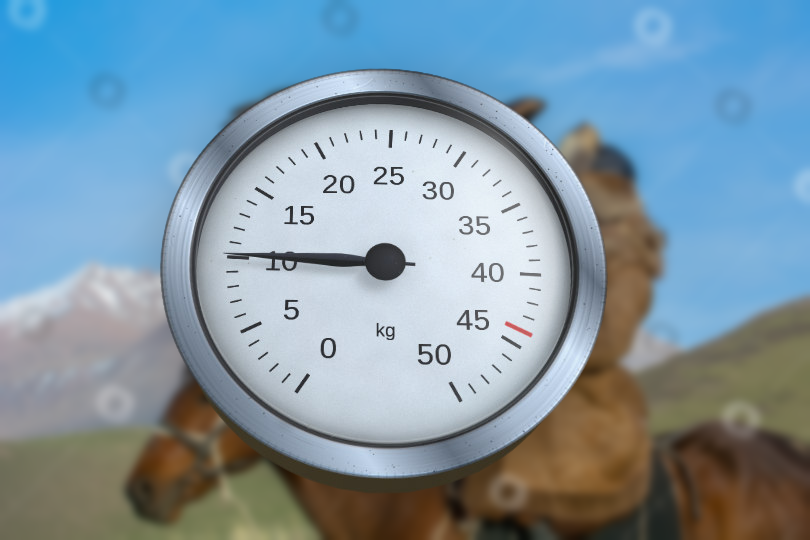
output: **10** kg
